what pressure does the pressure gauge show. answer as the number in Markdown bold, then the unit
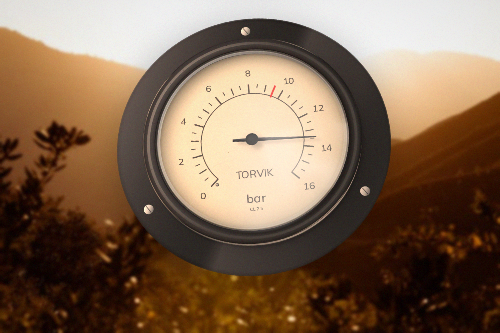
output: **13.5** bar
